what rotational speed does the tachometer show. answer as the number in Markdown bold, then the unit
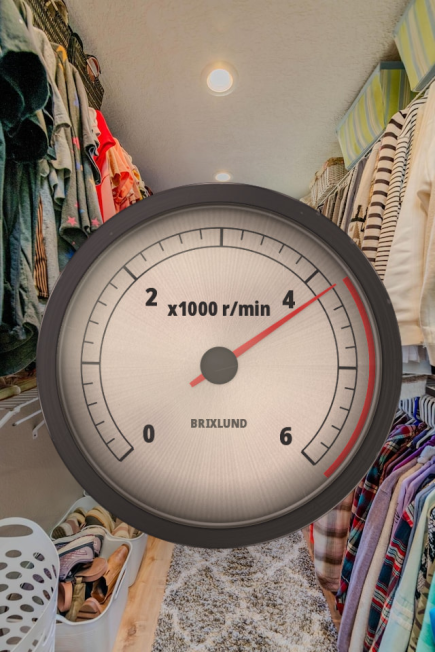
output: **4200** rpm
